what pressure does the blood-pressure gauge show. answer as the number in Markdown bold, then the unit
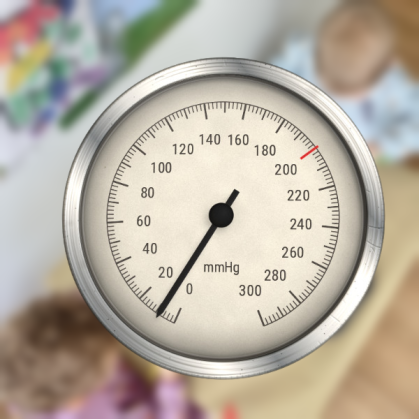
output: **8** mmHg
